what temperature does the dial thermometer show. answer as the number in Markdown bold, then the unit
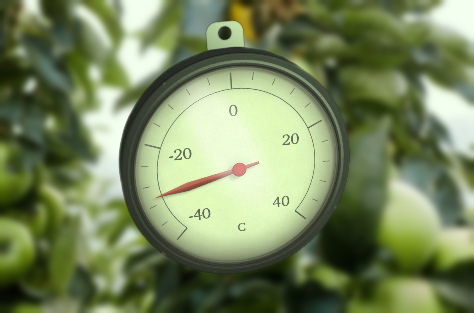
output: **-30** °C
